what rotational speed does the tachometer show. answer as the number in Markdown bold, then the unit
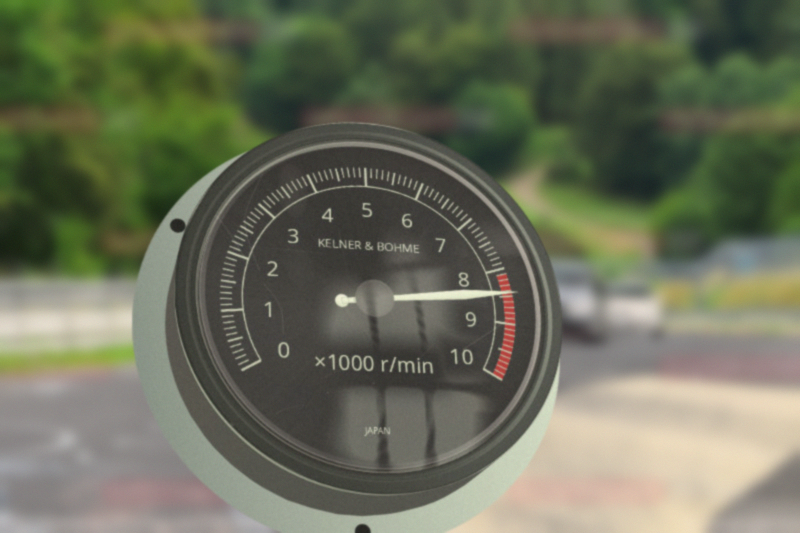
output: **8500** rpm
